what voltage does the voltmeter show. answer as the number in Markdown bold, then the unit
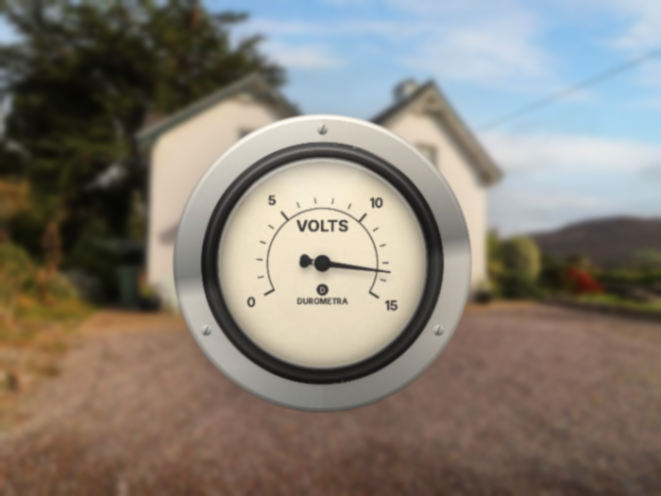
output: **13.5** V
